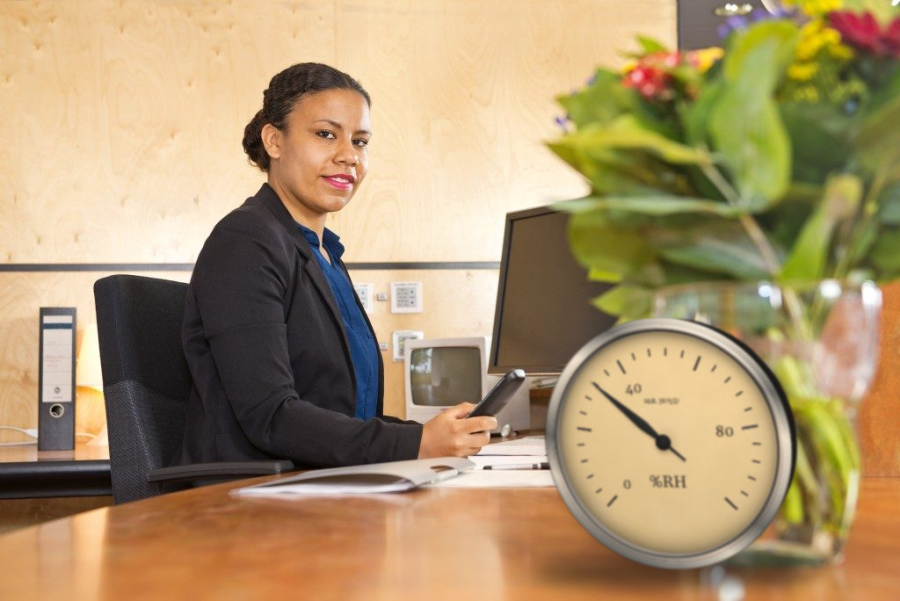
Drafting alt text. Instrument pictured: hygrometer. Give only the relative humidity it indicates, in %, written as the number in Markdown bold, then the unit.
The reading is **32** %
